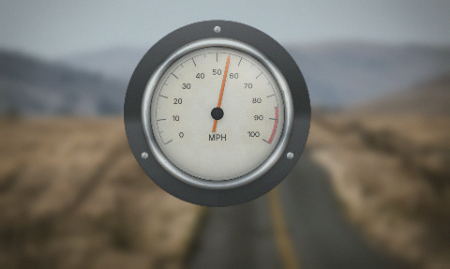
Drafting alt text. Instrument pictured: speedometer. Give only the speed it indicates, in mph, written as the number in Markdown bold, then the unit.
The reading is **55** mph
